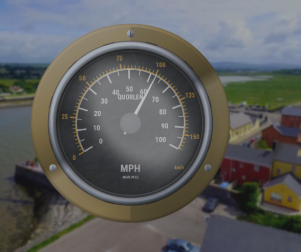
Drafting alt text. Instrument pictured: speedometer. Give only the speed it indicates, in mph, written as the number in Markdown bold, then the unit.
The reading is **62.5** mph
